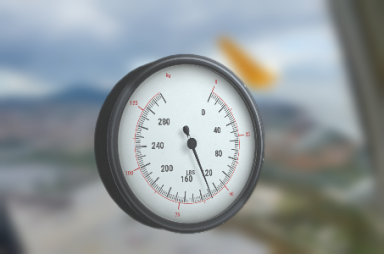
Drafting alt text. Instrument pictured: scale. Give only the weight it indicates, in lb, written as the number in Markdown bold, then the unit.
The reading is **130** lb
